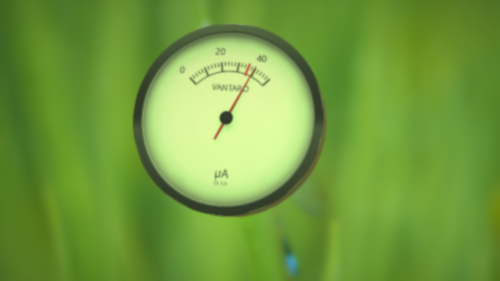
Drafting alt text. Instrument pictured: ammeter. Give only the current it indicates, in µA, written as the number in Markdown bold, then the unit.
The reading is **40** µA
